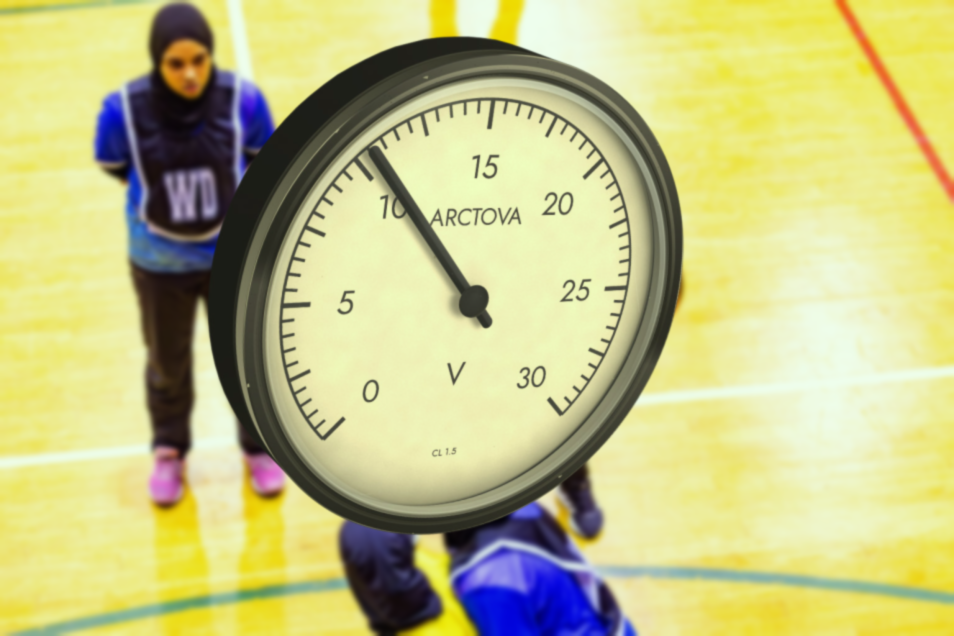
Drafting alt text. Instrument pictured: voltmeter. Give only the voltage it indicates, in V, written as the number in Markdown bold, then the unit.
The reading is **10.5** V
